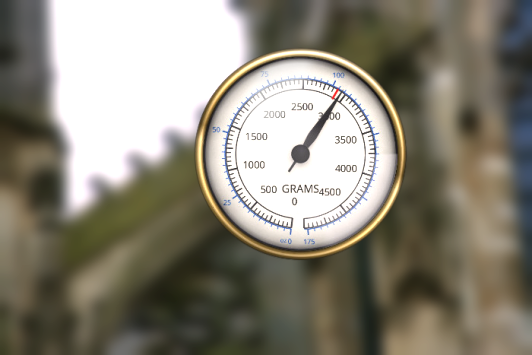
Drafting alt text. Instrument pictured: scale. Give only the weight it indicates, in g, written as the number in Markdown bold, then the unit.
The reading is **2950** g
